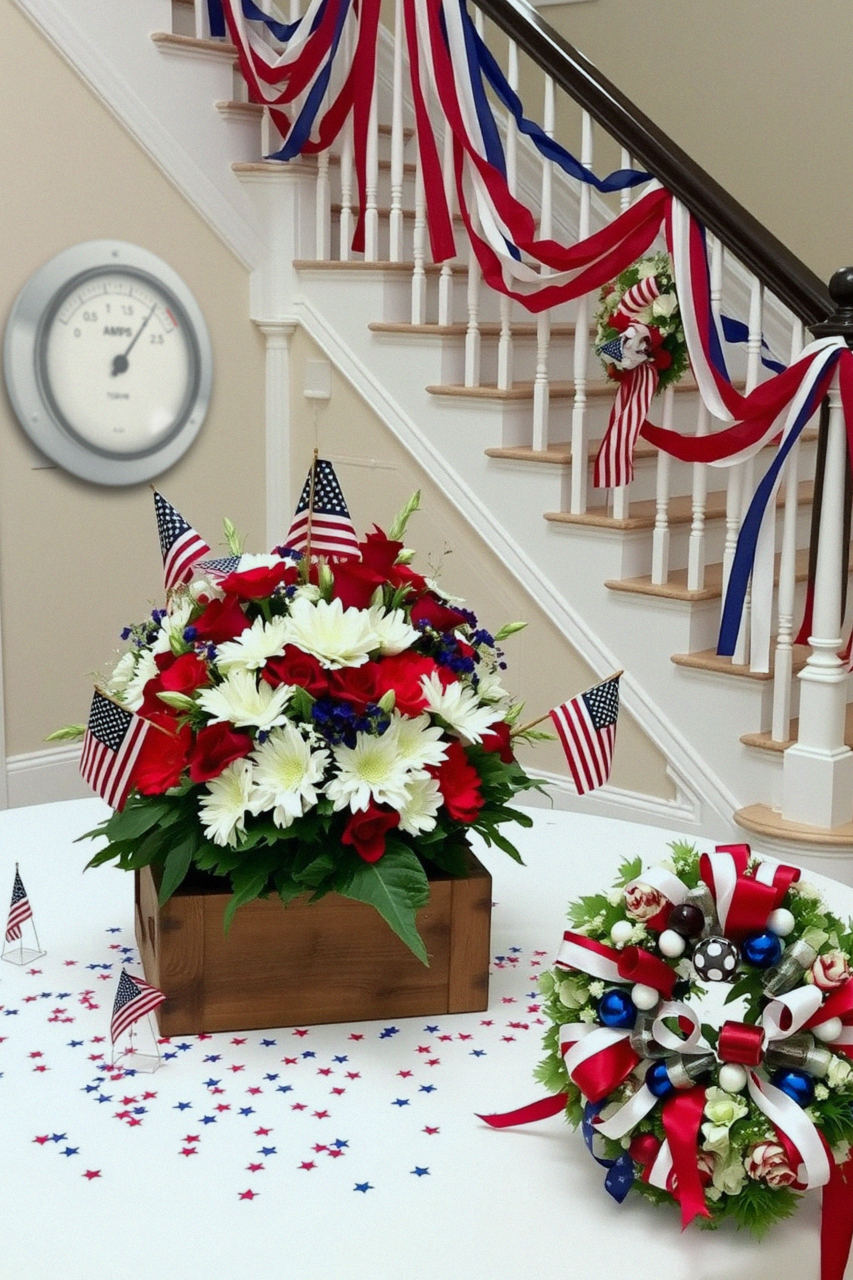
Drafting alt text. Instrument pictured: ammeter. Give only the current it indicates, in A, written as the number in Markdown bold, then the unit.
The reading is **2** A
